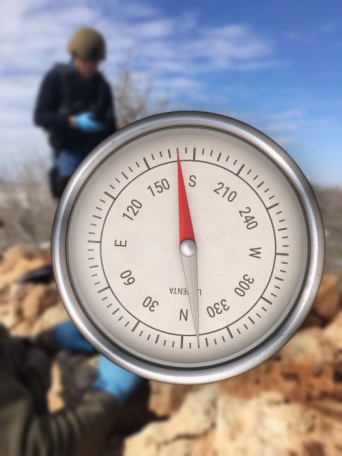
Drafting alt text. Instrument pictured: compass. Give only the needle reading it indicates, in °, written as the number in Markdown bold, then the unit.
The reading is **170** °
